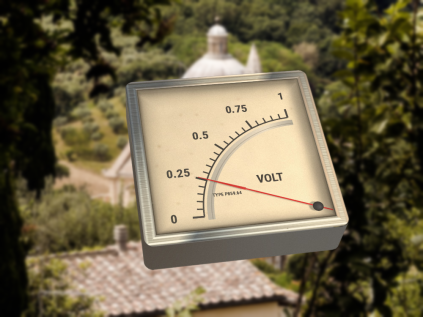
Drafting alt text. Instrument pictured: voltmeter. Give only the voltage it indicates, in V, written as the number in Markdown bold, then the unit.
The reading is **0.25** V
